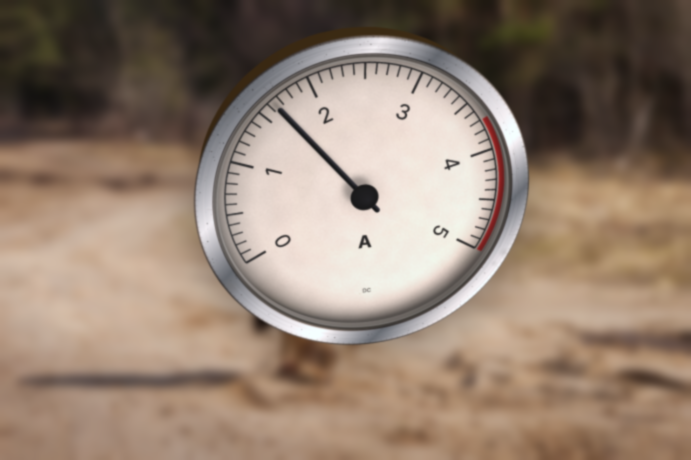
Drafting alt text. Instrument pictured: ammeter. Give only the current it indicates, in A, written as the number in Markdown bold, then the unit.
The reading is **1.65** A
